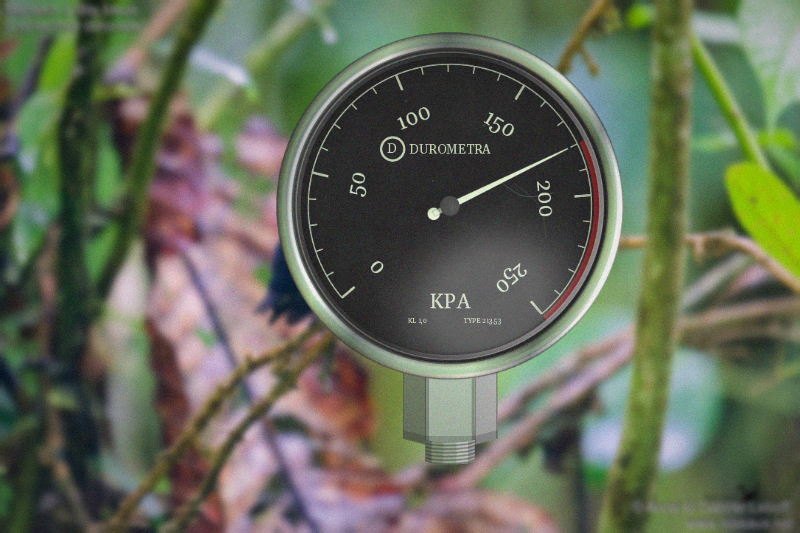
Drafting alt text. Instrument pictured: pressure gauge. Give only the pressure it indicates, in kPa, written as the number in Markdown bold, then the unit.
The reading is **180** kPa
